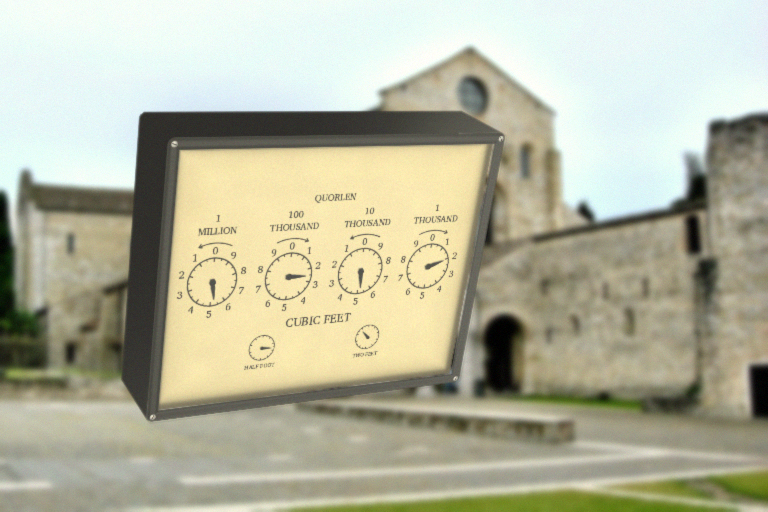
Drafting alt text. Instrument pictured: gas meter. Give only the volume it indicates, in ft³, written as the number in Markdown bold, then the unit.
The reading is **525200** ft³
